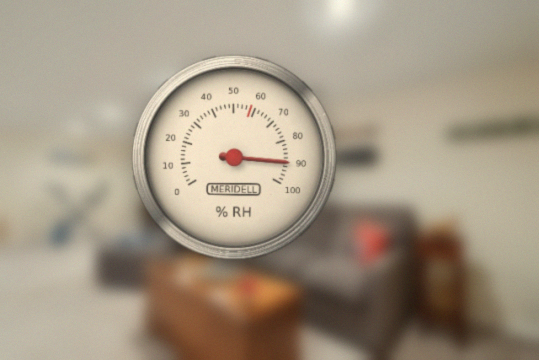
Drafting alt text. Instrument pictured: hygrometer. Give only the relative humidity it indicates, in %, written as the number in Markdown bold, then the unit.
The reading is **90** %
